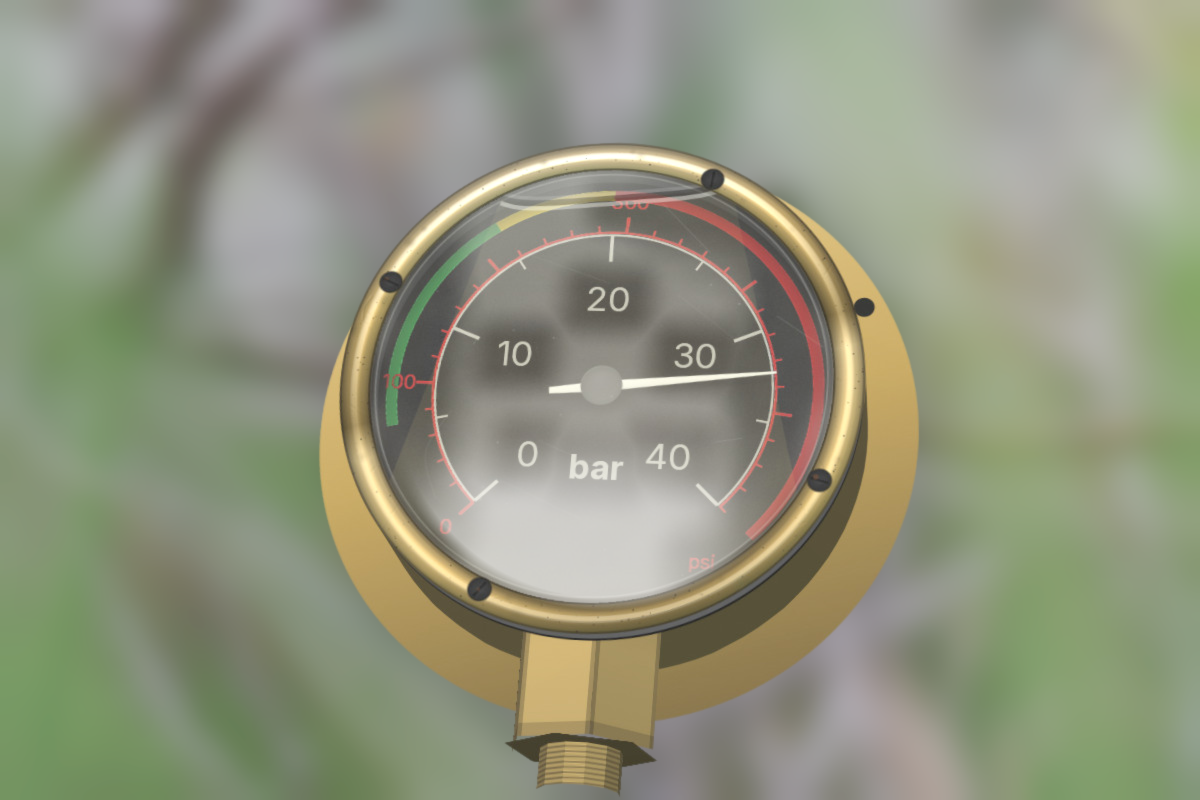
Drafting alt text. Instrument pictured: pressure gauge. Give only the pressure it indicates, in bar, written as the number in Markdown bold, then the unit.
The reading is **32.5** bar
